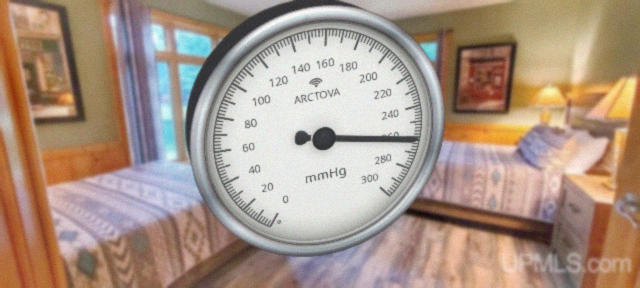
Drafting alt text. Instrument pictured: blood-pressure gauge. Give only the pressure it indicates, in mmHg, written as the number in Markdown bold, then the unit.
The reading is **260** mmHg
